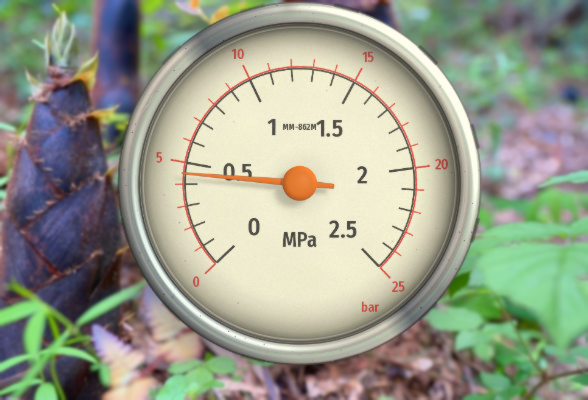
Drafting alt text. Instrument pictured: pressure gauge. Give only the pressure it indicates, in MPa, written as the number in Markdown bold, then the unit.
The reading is **0.45** MPa
